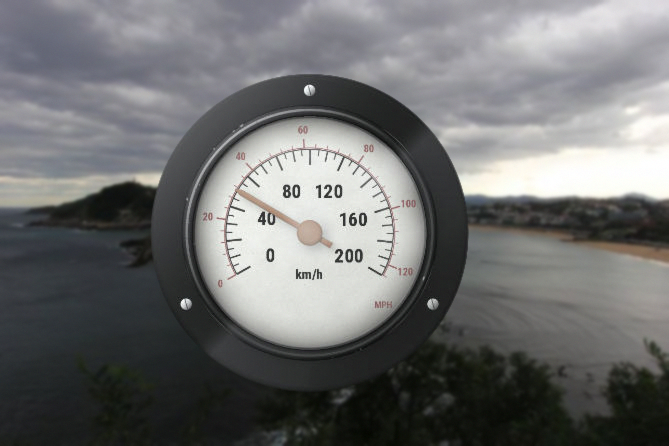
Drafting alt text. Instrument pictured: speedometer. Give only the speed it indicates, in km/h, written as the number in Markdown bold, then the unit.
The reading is **50** km/h
